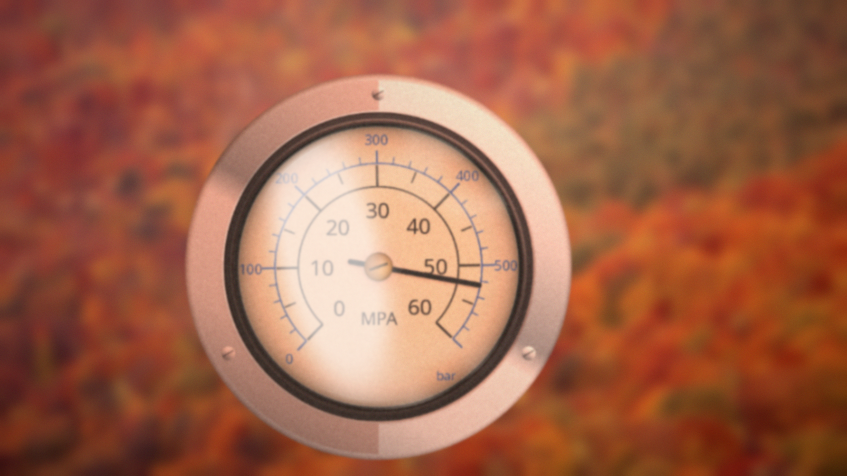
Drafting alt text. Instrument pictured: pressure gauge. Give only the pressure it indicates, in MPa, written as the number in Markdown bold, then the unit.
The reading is **52.5** MPa
